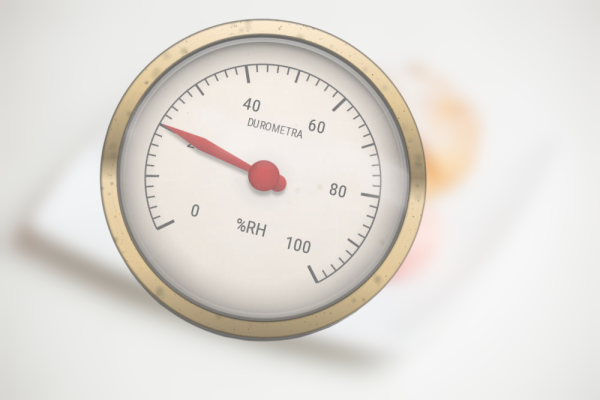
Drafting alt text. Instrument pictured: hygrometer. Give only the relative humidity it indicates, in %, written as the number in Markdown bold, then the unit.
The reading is **20** %
